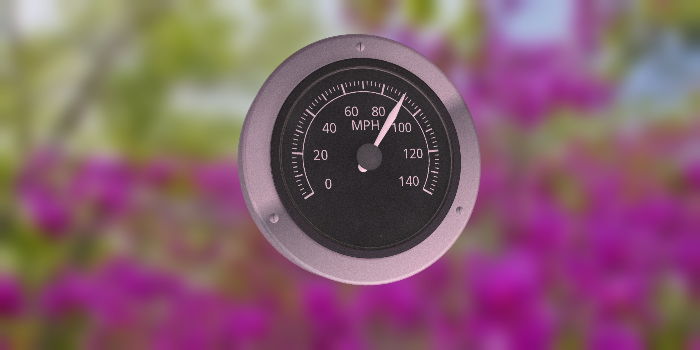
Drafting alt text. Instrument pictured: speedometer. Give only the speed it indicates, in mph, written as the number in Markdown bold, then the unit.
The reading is **90** mph
